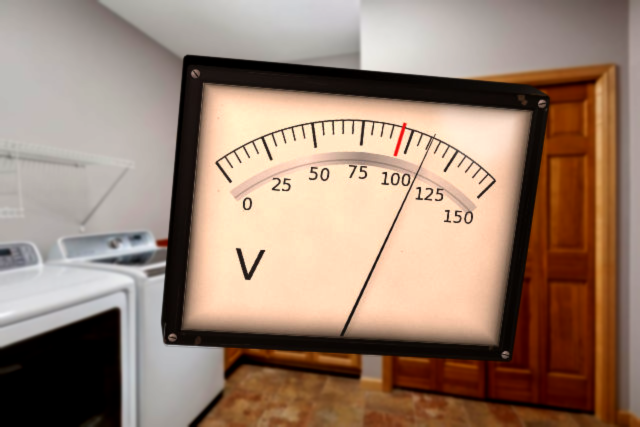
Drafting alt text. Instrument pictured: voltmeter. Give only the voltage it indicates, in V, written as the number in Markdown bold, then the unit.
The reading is **110** V
